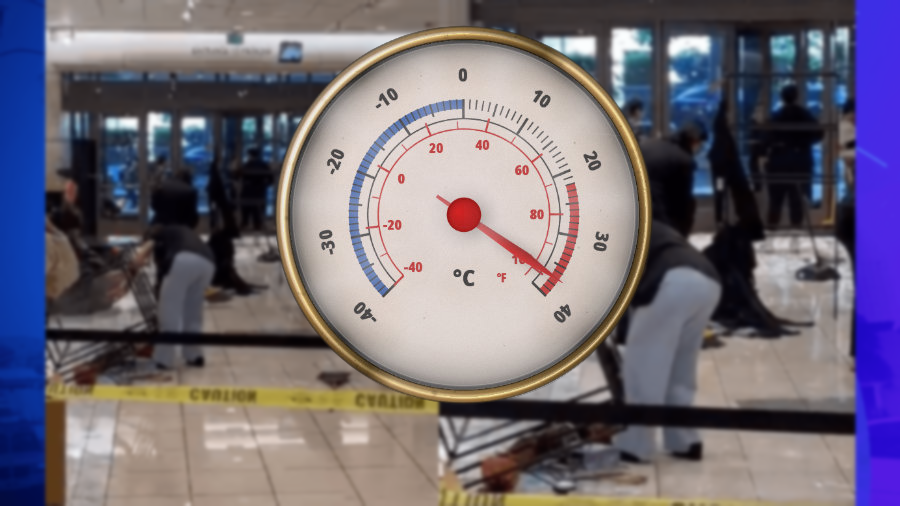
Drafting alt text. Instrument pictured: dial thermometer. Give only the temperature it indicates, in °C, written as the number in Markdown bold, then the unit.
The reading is **37** °C
